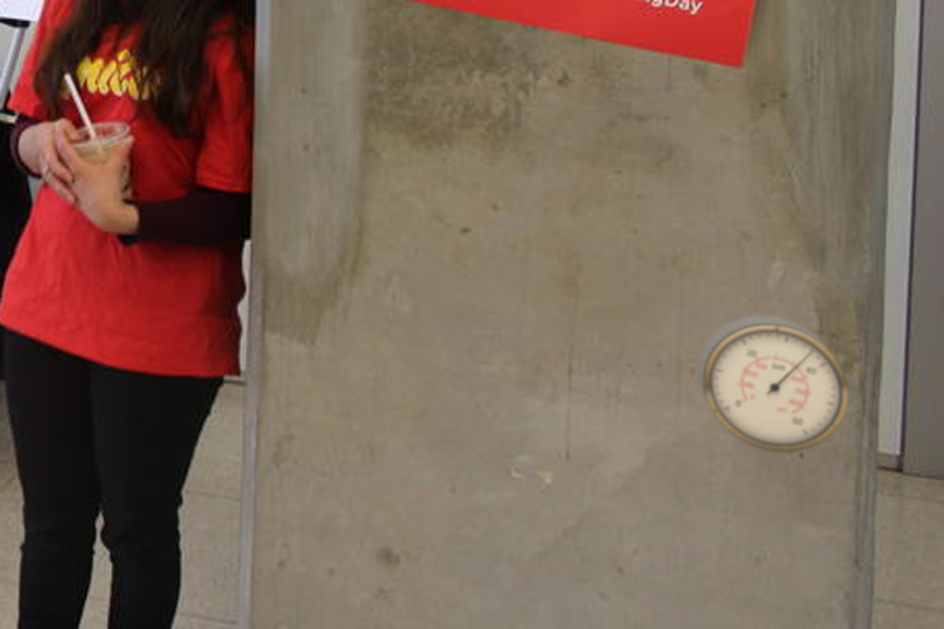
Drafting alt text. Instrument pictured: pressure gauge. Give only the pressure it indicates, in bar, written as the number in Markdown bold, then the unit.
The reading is **36** bar
